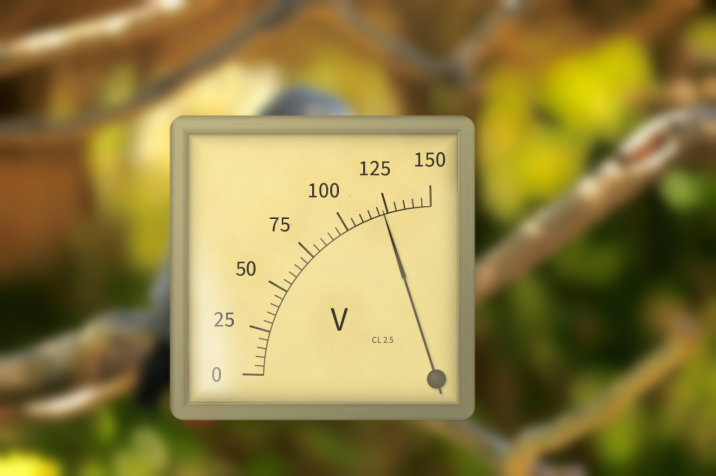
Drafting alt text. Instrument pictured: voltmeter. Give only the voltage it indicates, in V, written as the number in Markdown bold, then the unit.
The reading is **122.5** V
